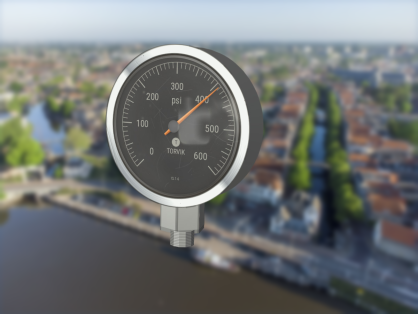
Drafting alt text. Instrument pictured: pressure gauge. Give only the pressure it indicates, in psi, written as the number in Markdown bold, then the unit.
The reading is **410** psi
